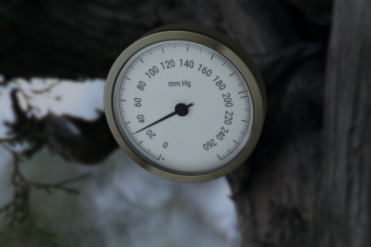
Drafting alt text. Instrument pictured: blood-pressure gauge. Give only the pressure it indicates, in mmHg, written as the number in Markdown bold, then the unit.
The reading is **30** mmHg
